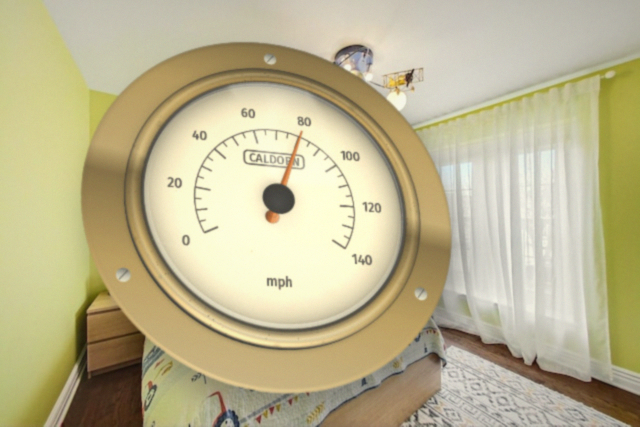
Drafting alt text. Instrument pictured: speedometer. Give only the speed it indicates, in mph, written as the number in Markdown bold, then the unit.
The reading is **80** mph
